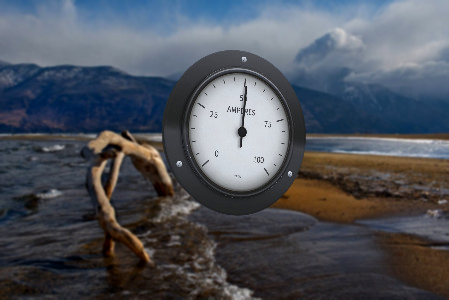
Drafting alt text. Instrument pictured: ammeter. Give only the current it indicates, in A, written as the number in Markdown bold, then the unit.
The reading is **50** A
